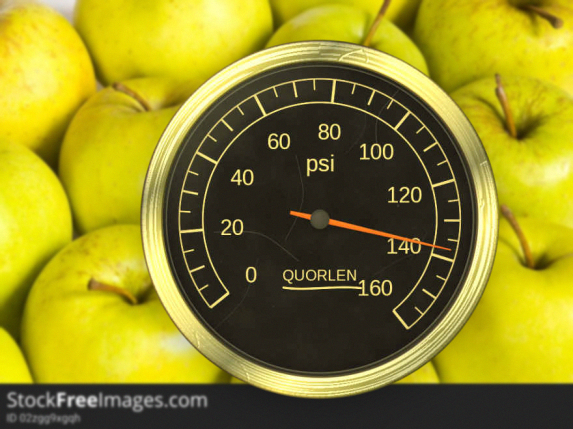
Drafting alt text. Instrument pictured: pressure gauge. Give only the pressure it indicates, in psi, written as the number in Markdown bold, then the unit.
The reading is **137.5** psi
